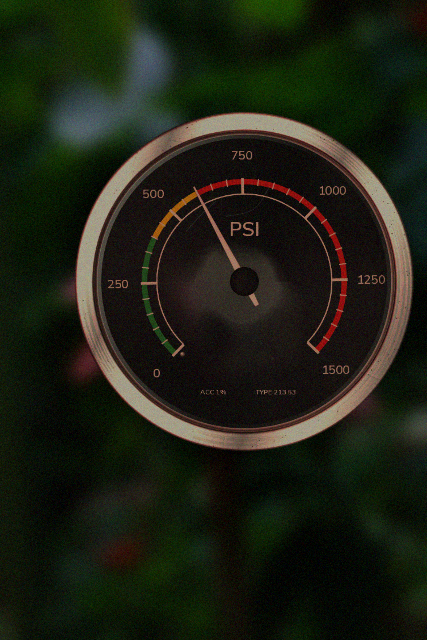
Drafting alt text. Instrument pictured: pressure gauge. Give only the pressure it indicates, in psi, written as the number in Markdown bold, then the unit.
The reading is **600** psi
